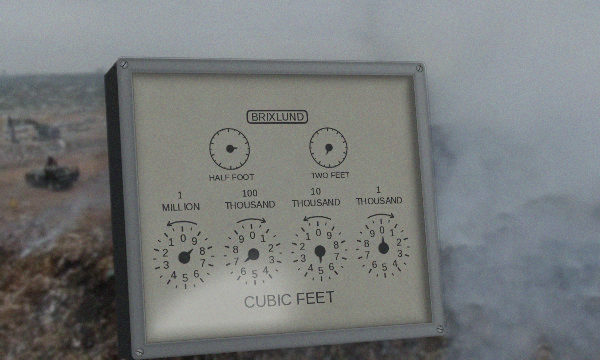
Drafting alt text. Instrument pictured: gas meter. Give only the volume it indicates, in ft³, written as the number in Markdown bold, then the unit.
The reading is **865000** ft³
